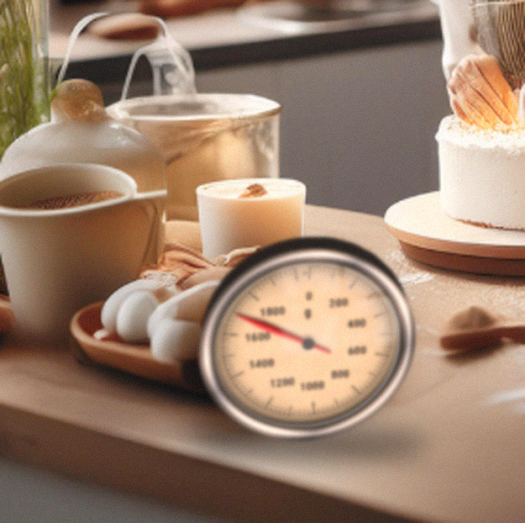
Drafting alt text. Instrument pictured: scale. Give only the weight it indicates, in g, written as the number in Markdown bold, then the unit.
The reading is **1700** g
